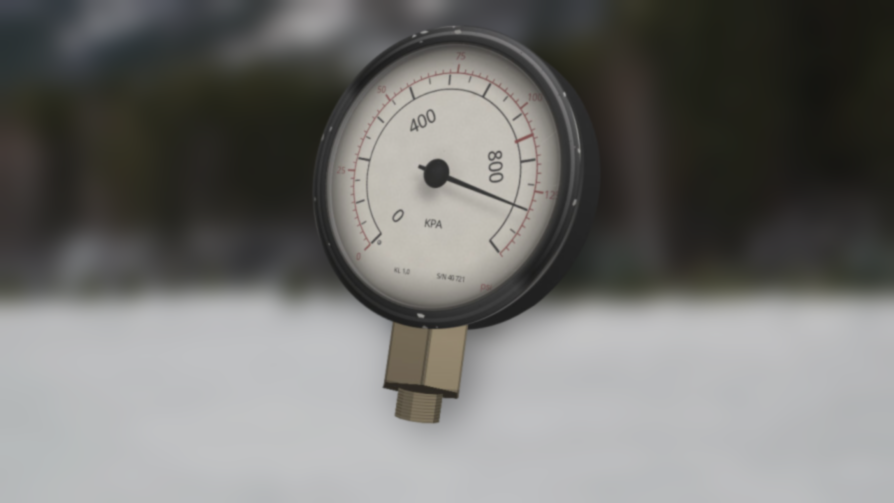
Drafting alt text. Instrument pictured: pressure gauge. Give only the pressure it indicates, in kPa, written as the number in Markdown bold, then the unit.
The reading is **900** kPa
